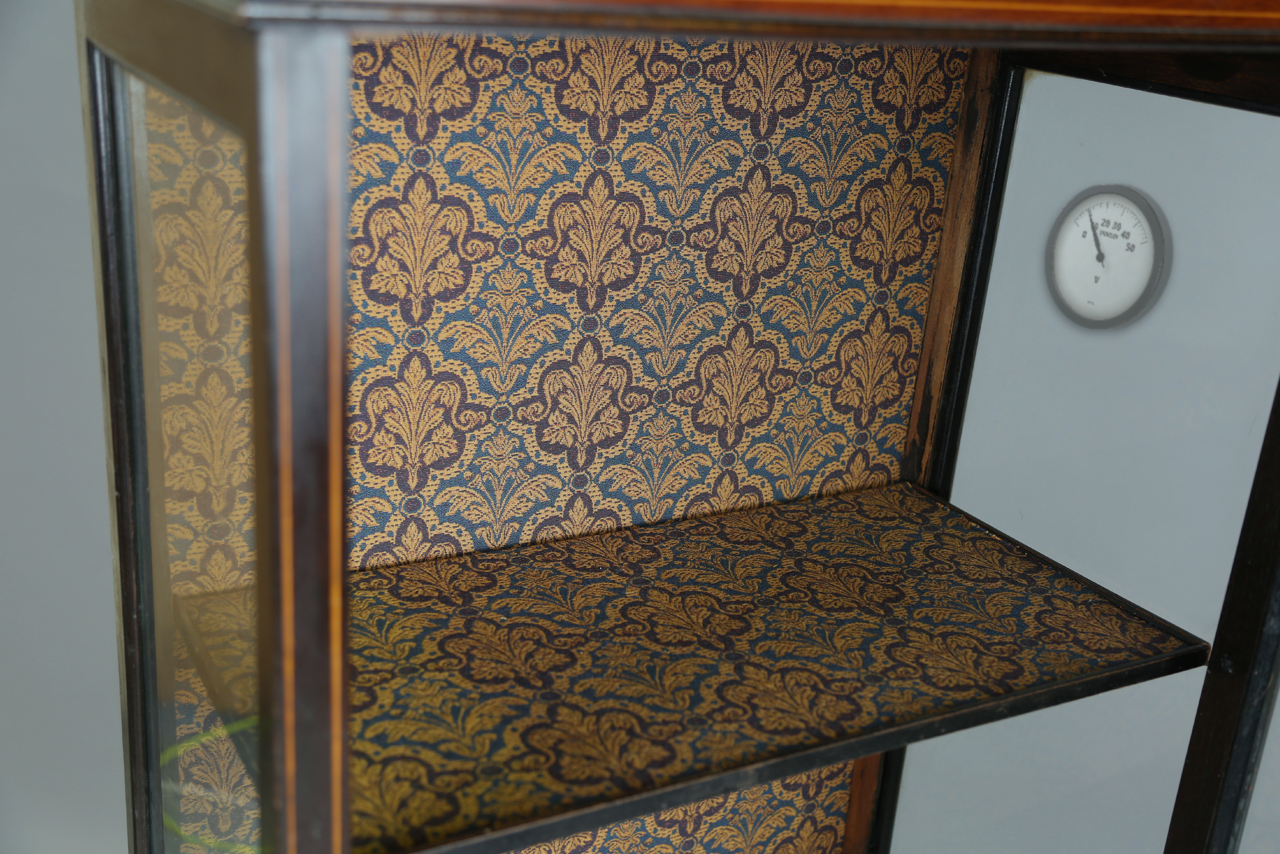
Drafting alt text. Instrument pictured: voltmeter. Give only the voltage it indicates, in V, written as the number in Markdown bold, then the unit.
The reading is **10** V
